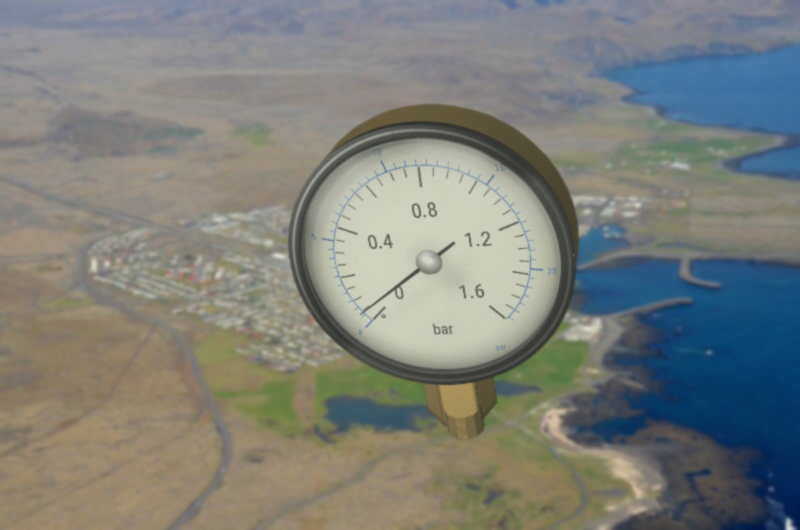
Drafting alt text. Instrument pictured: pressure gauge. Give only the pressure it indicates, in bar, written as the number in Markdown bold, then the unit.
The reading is **0.05** bar
